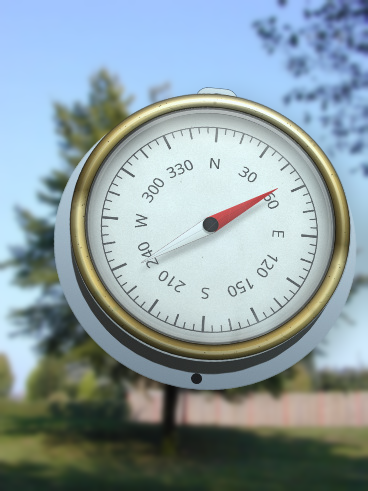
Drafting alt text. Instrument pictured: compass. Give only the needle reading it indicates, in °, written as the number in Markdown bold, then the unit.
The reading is **55** °
